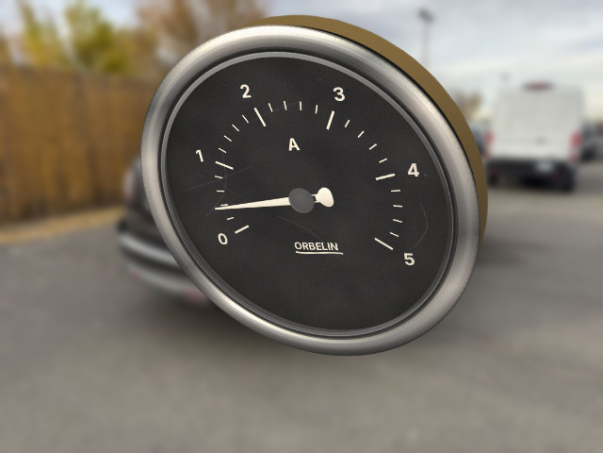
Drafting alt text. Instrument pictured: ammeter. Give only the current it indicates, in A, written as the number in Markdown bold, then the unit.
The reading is **0.4** A
